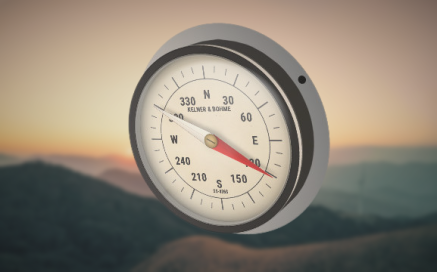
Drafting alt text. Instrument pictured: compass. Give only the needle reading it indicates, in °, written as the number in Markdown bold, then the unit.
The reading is **120** °
